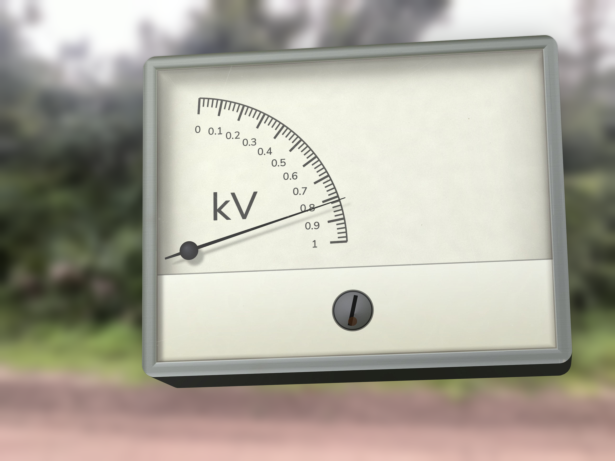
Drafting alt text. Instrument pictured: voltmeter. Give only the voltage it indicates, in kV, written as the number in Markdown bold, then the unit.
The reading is **0.82** kV
